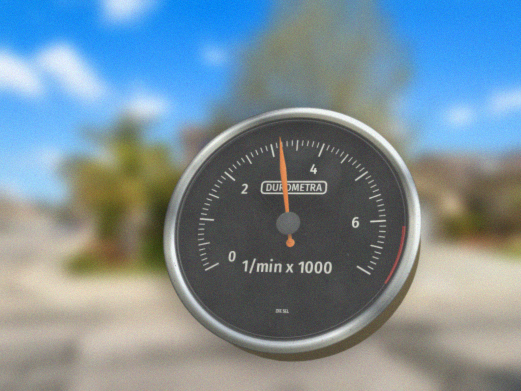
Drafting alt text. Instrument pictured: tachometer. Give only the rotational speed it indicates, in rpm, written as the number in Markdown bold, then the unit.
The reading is **3200** rpm
